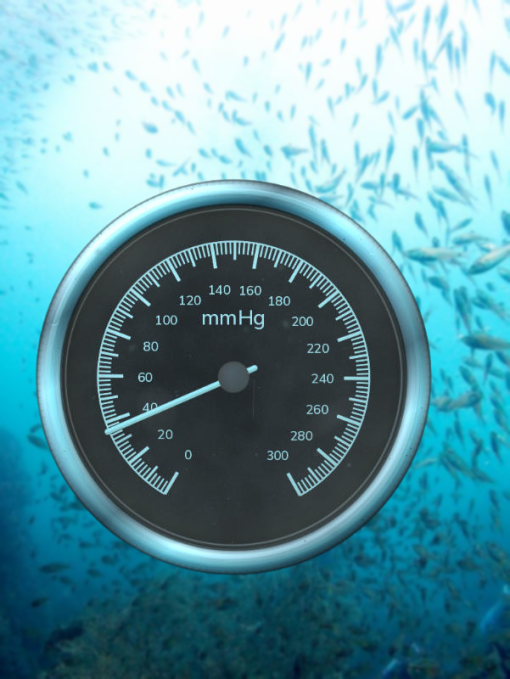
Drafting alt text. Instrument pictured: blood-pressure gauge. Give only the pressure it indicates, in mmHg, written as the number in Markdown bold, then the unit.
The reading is **36** mmHg
